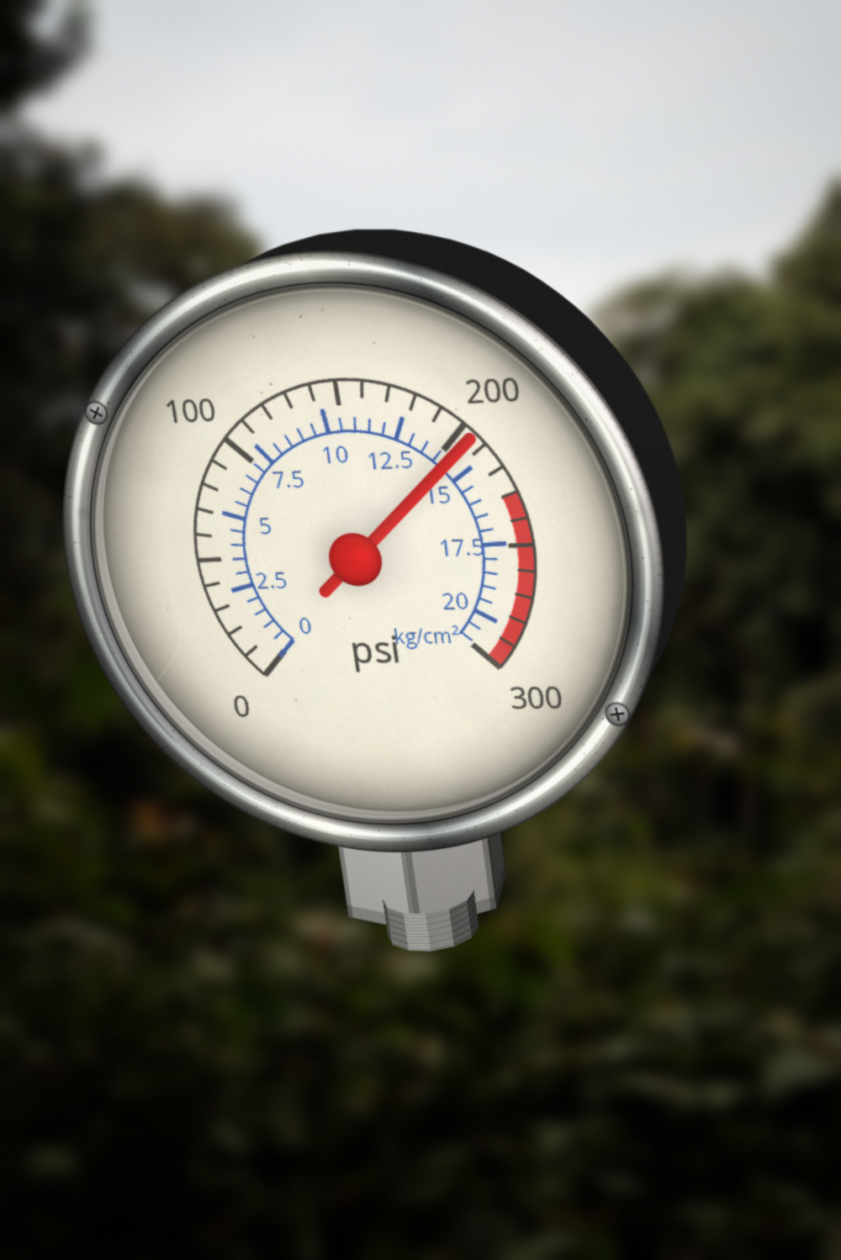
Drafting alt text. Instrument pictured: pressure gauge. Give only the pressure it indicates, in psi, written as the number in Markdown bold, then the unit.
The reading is **205** psi
